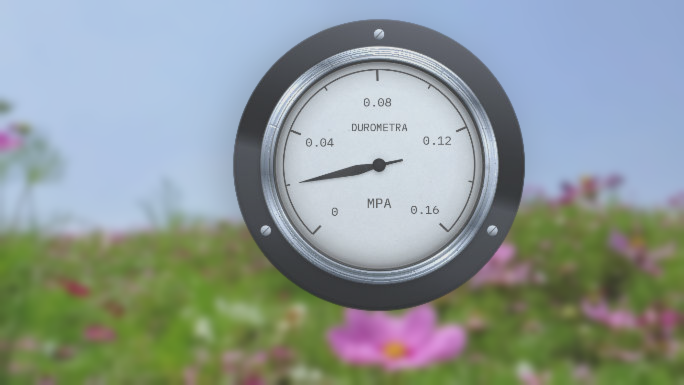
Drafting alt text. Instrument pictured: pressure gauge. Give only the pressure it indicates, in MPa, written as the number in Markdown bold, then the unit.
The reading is **0.02** MPa
